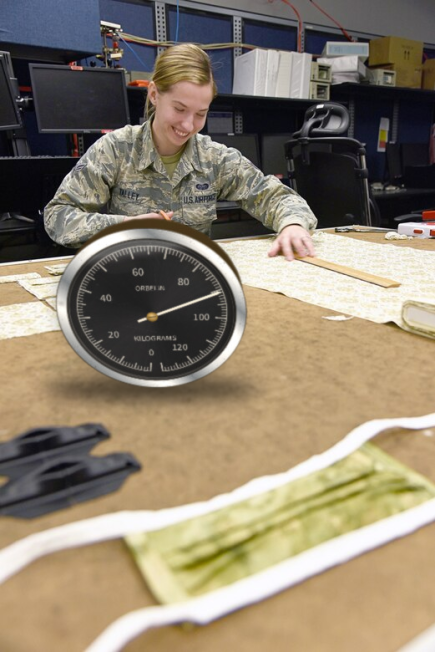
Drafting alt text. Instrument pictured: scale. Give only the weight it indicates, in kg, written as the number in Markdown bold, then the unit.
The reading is **90** kg
